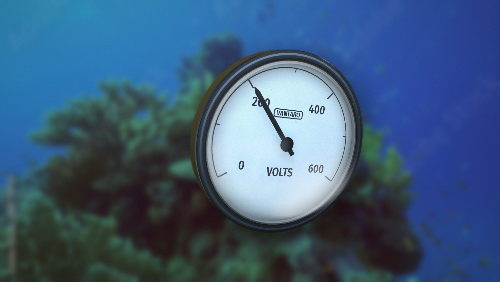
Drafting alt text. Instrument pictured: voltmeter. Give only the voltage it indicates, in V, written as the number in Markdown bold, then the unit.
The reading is **200** V
